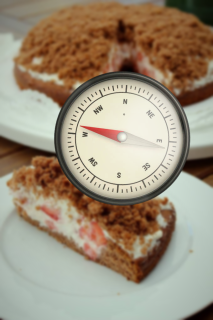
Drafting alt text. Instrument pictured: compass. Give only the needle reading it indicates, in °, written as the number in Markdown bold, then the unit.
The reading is **280** °
